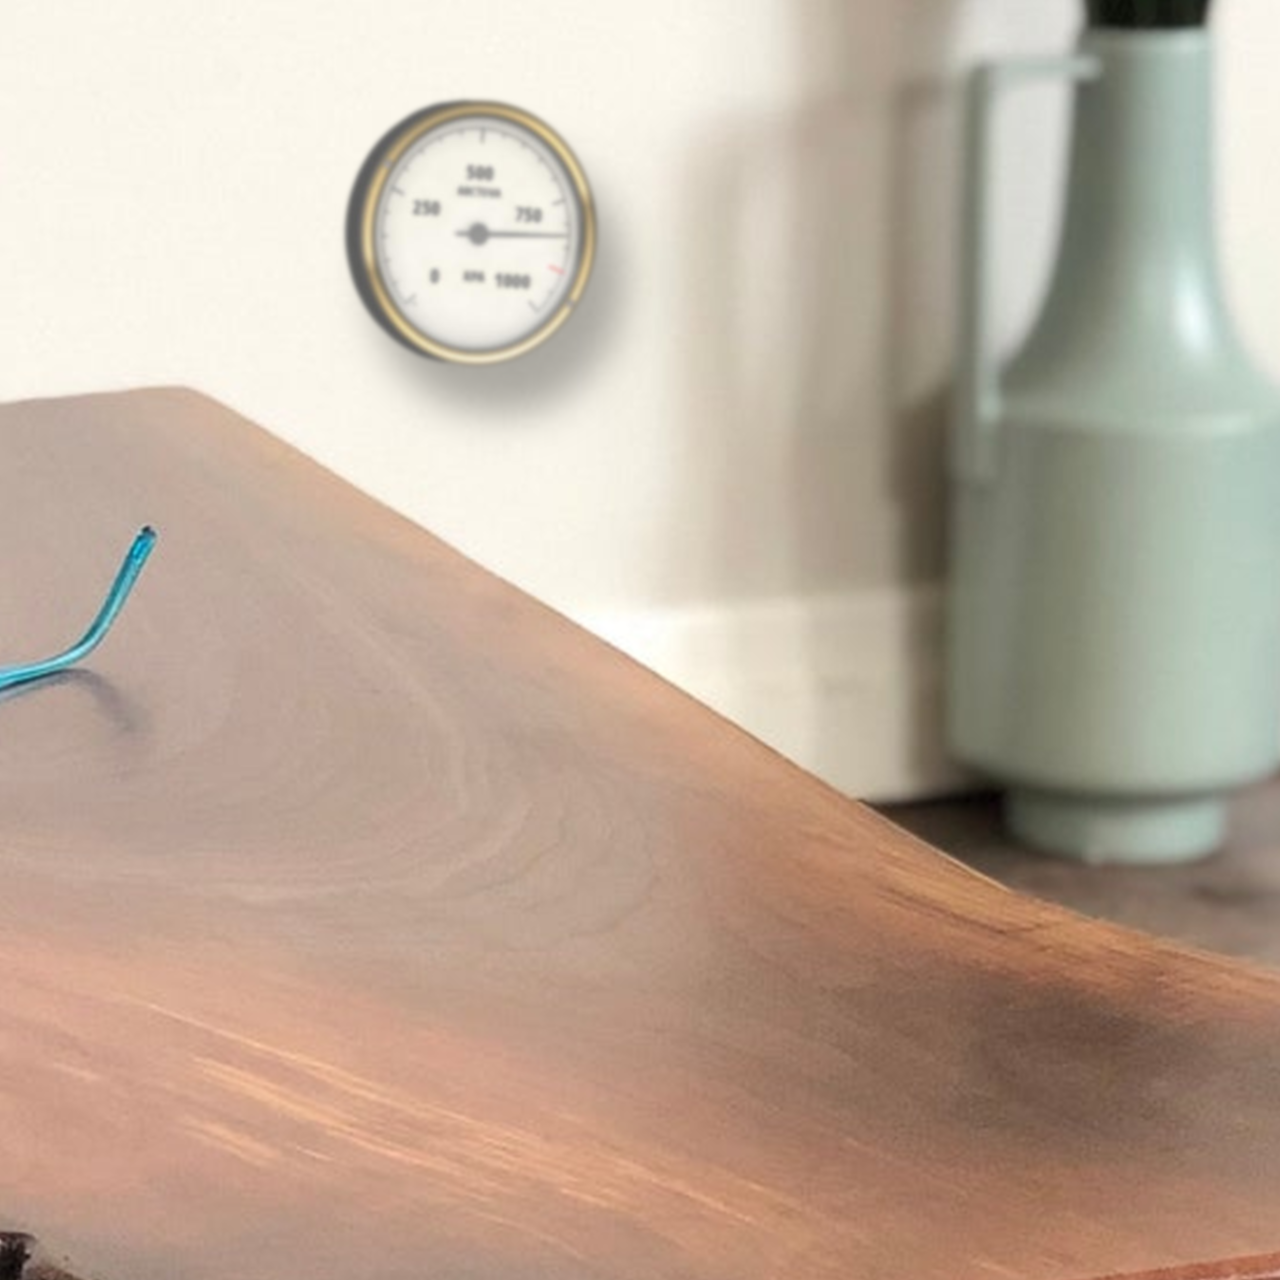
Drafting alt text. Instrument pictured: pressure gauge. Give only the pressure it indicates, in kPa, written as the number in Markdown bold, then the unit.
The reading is **825** kPa
